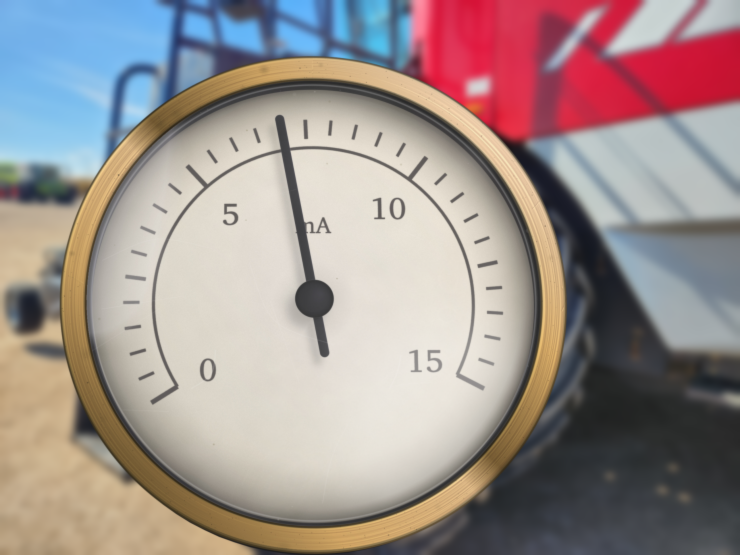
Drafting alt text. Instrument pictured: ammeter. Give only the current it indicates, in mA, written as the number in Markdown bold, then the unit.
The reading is **7** mA
